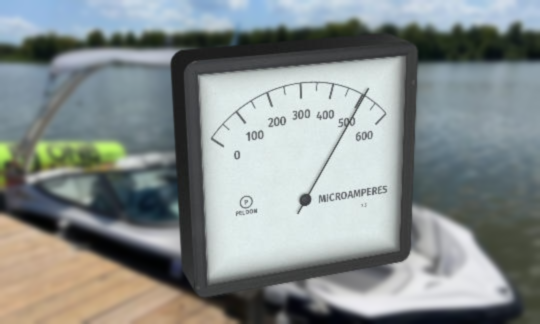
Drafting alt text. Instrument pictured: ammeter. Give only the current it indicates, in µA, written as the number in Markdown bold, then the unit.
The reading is **500** µA
